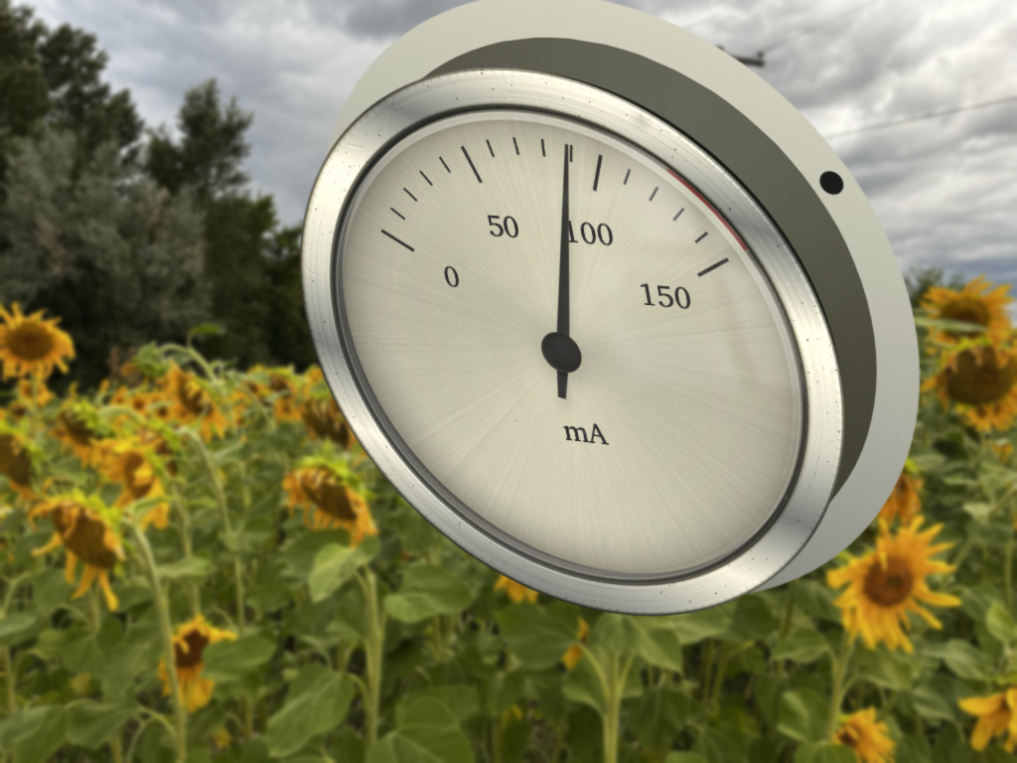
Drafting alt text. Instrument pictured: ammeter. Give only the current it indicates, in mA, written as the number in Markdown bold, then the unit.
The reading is **90** mA
